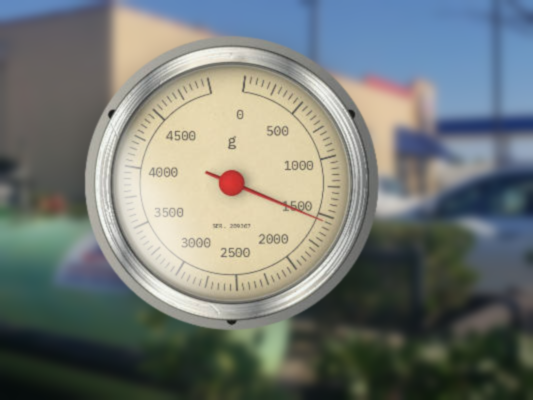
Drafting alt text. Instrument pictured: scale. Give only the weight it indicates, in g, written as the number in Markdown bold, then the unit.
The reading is **1550** g
